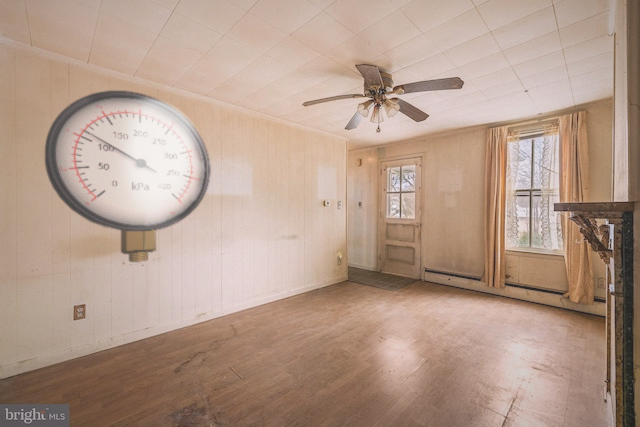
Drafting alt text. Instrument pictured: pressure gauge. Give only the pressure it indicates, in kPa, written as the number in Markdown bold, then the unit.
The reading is **110** kPa
